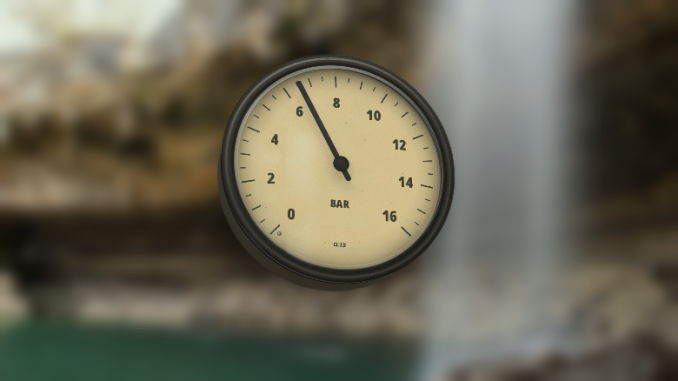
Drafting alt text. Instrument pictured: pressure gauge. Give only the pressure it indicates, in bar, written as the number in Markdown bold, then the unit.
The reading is **6.5** bar
